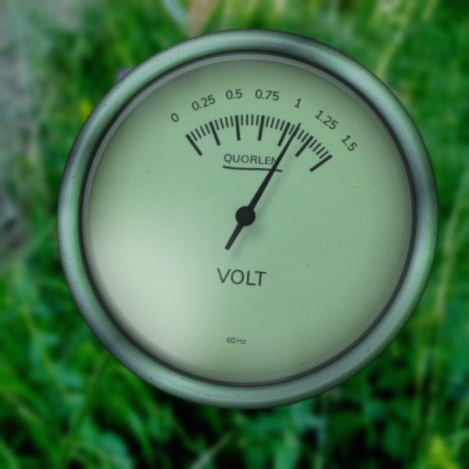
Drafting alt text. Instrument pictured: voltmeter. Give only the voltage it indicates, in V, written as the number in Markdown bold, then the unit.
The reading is **1.1** V
